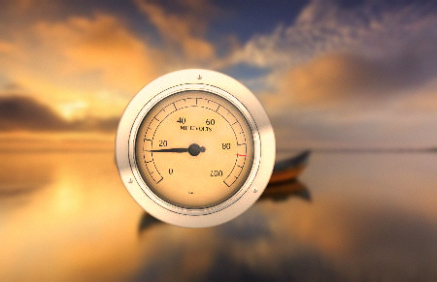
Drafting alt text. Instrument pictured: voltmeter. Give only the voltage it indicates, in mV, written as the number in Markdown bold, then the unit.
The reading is **15** mV
